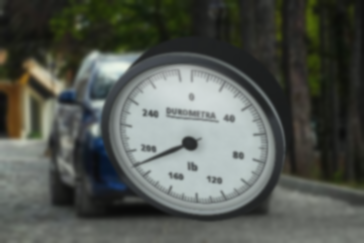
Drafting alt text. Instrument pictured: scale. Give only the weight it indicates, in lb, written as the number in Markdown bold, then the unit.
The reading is **190** lb
